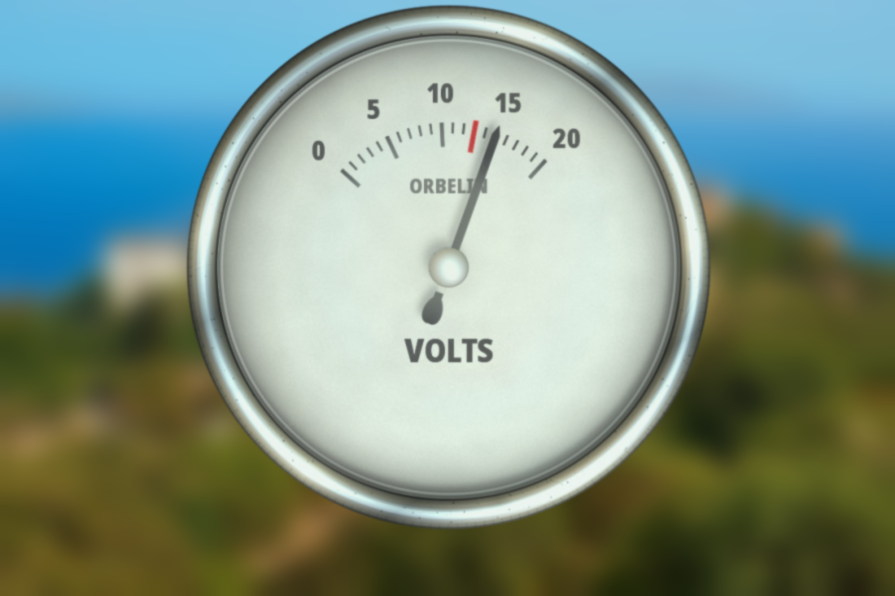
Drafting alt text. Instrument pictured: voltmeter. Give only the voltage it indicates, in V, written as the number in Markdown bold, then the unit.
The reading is **15** V
